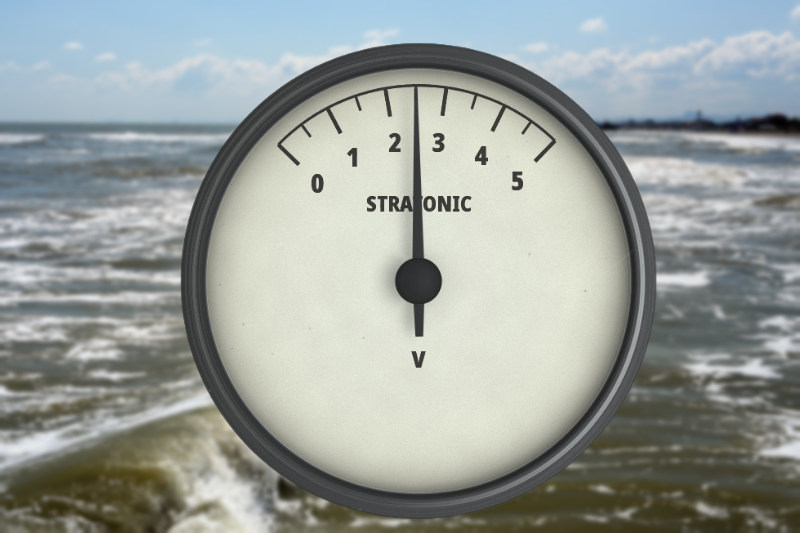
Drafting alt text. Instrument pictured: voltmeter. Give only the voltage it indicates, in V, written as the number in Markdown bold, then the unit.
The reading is **2.5** V
